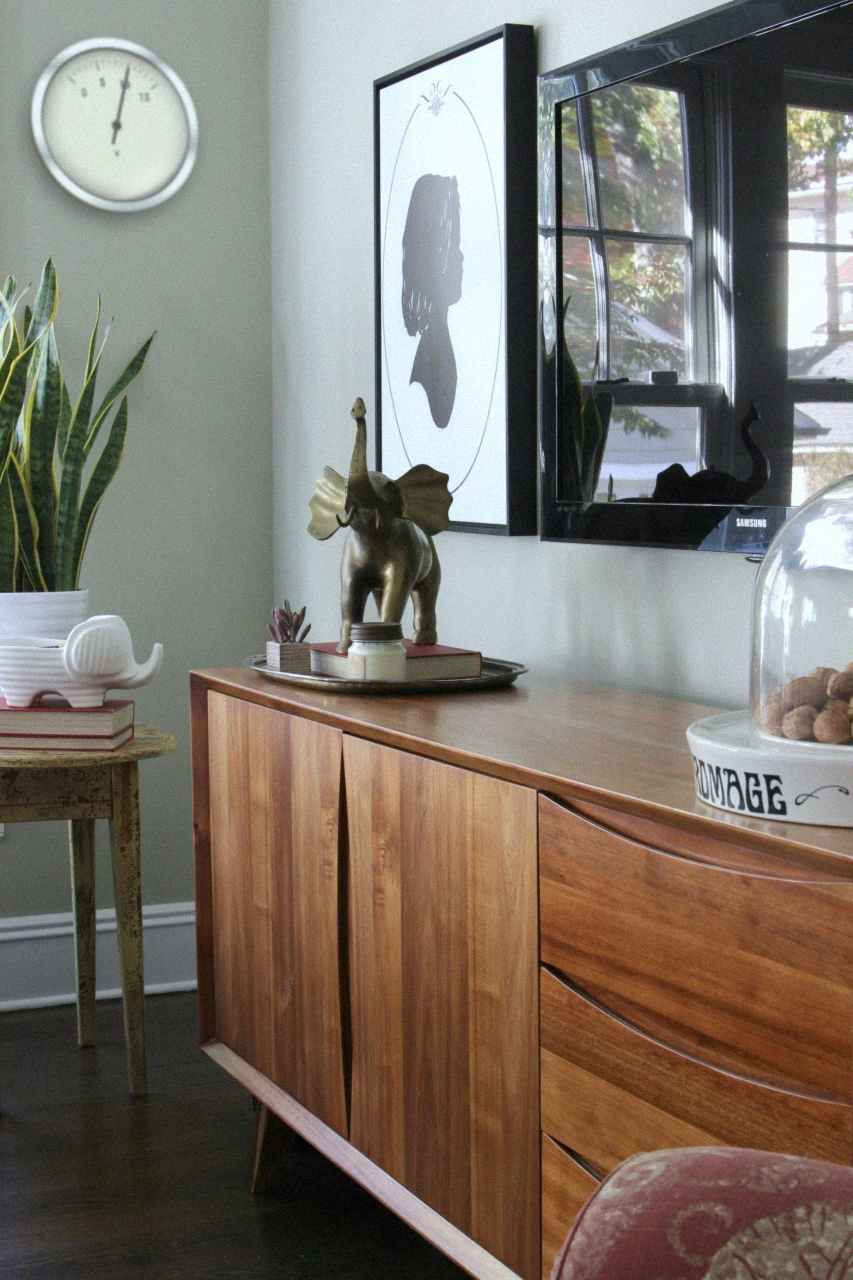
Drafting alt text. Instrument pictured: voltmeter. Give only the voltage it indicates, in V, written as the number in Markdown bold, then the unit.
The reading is **10** V
